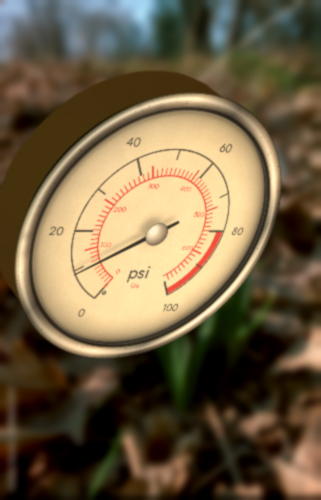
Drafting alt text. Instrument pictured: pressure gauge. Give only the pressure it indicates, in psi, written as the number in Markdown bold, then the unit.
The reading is **10** psi
